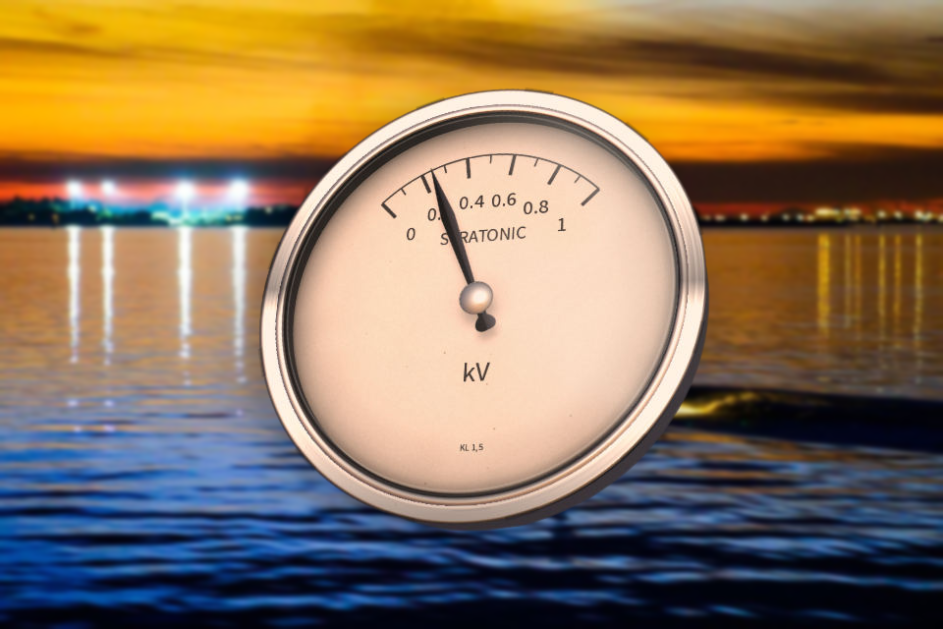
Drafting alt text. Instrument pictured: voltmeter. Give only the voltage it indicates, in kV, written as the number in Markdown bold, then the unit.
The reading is **0.25** kV
